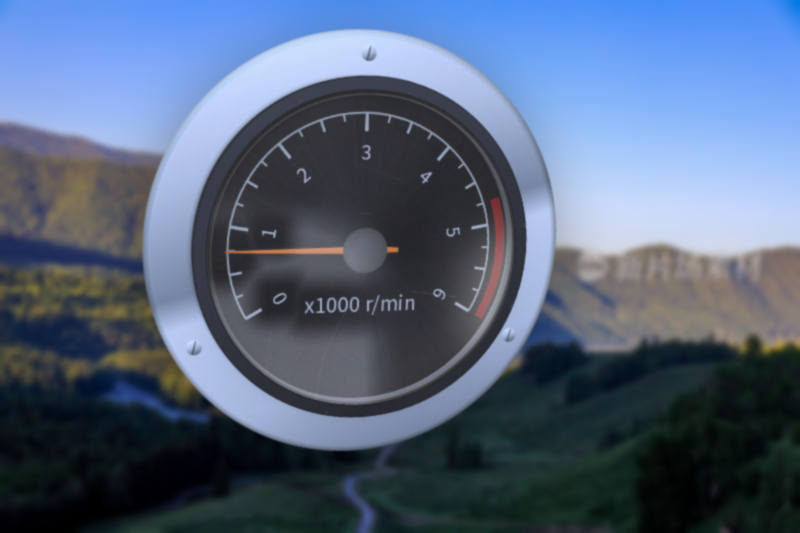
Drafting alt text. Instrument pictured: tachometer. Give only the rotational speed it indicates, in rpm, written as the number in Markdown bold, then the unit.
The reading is **750** rpm
